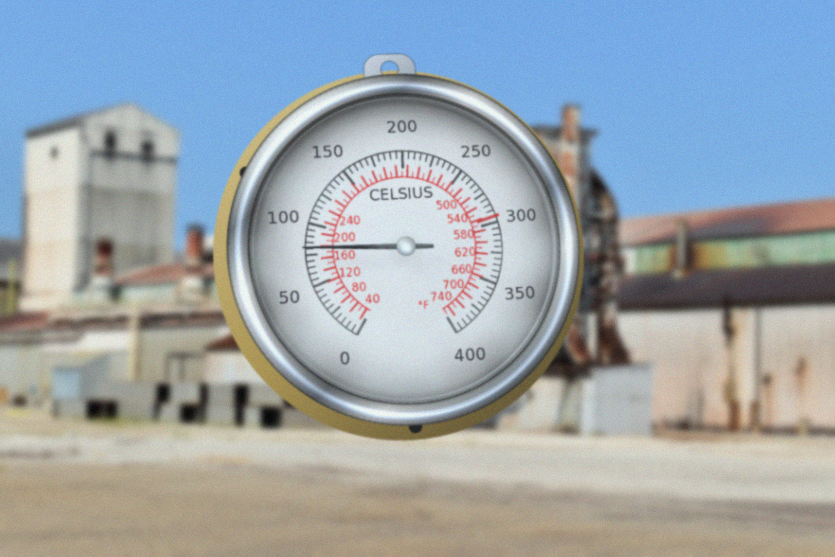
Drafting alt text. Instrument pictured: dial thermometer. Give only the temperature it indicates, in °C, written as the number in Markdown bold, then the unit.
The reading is **80** °C
